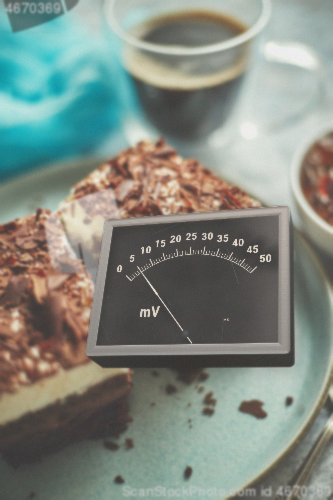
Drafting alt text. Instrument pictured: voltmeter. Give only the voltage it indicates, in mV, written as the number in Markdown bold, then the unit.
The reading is **5** mV
